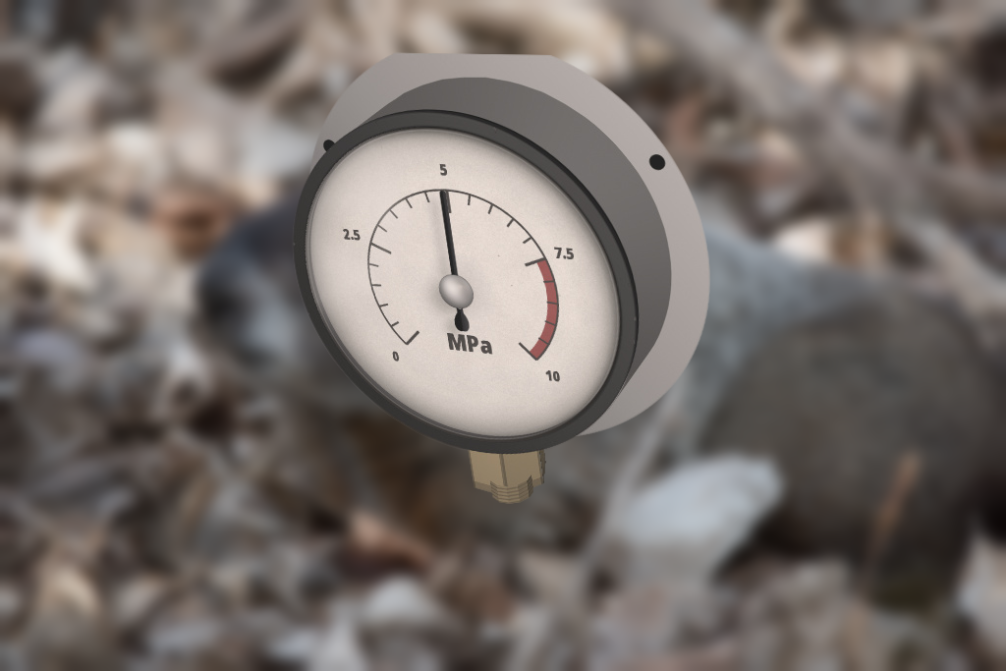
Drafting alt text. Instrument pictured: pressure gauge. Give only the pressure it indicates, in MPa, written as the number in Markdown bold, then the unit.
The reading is **5** MPa
